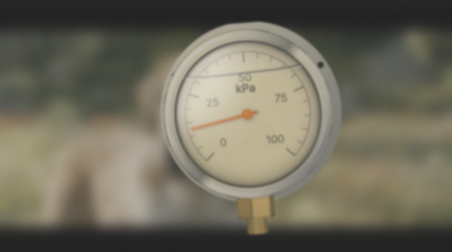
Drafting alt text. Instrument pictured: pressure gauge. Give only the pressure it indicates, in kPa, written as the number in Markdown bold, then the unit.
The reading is **12.5** kPa
